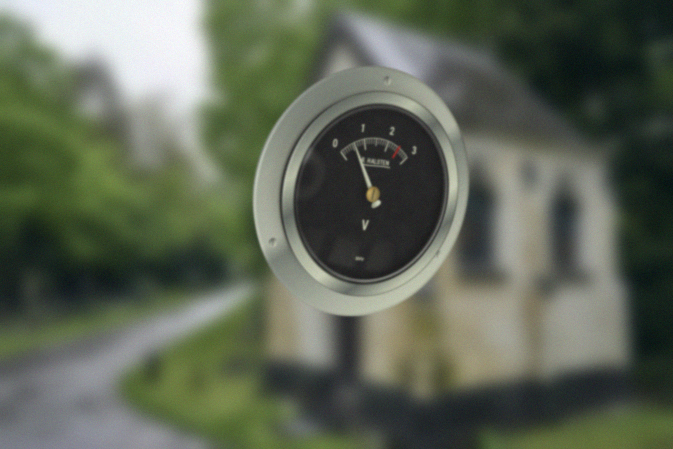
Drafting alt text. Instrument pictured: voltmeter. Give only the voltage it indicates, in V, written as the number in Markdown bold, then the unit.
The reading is **0.5** V
